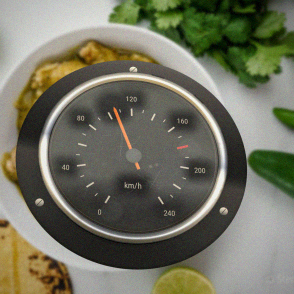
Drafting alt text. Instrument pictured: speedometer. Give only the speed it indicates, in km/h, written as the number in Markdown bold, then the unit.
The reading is **105** km/h
